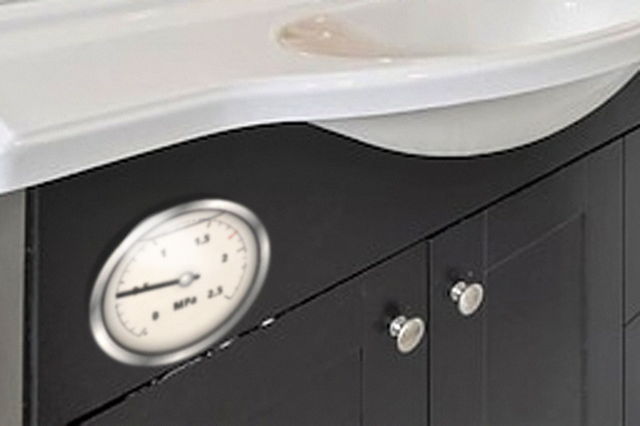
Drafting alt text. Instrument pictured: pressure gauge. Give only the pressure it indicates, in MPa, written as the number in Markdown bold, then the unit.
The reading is **0.5** MPa
